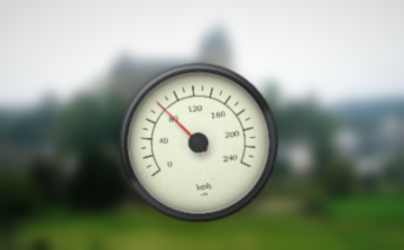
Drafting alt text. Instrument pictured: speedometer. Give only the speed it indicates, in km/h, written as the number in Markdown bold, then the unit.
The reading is **80** km/h
